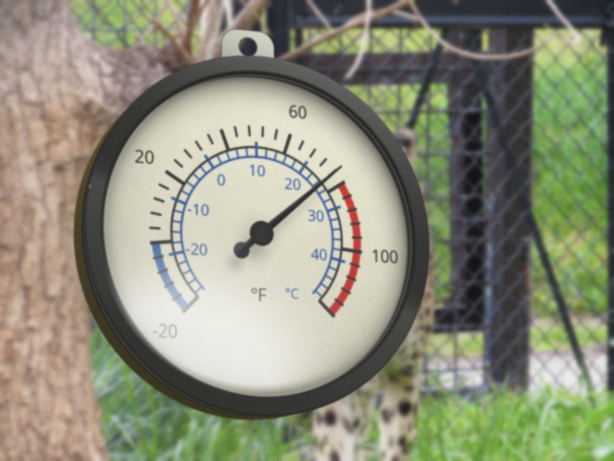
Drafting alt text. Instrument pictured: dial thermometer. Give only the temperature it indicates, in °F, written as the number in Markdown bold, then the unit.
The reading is **76** °F
